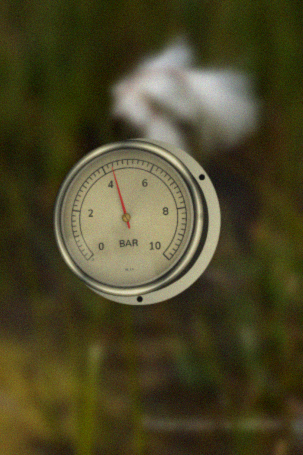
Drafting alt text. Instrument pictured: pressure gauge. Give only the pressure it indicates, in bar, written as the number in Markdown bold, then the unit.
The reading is **4.4** bar
